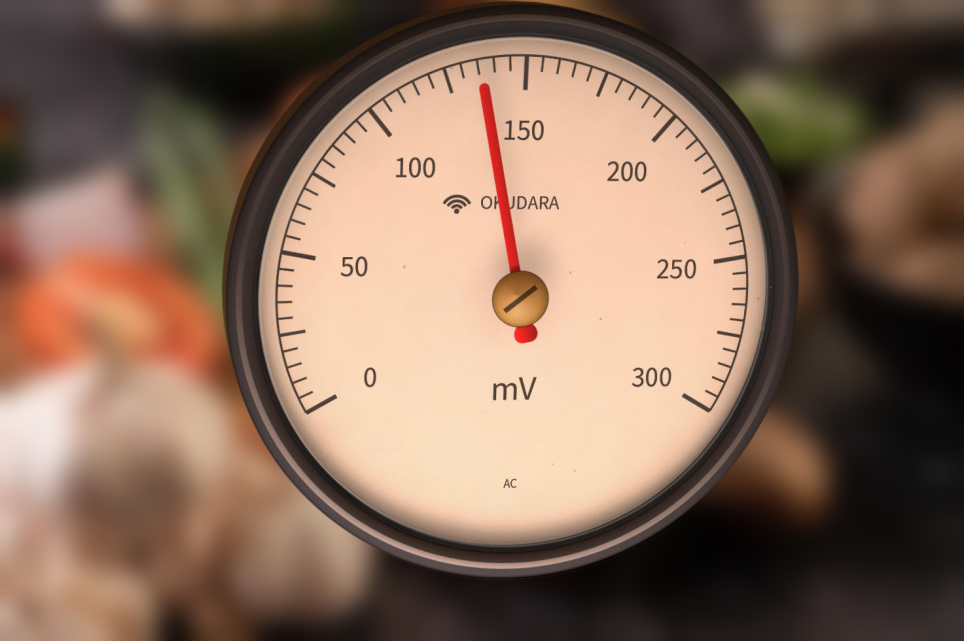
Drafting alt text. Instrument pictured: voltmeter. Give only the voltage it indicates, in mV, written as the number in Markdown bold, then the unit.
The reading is **135** mV
